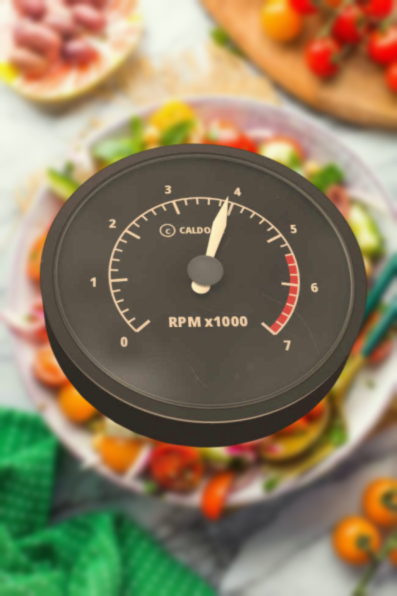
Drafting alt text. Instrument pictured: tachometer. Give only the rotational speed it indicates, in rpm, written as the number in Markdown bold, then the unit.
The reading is **3900** rpm
